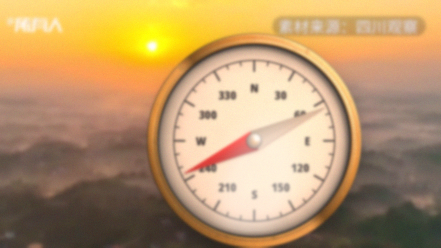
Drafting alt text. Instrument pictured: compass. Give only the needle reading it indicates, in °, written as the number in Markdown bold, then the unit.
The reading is **245** °
